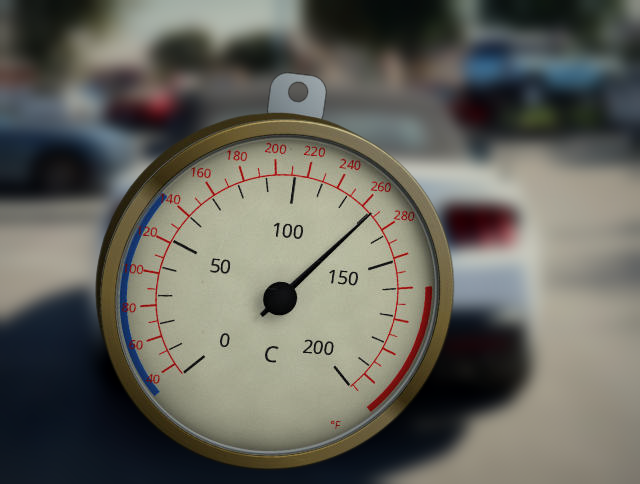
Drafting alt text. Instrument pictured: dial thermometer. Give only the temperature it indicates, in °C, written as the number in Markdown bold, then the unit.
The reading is **130** °C
